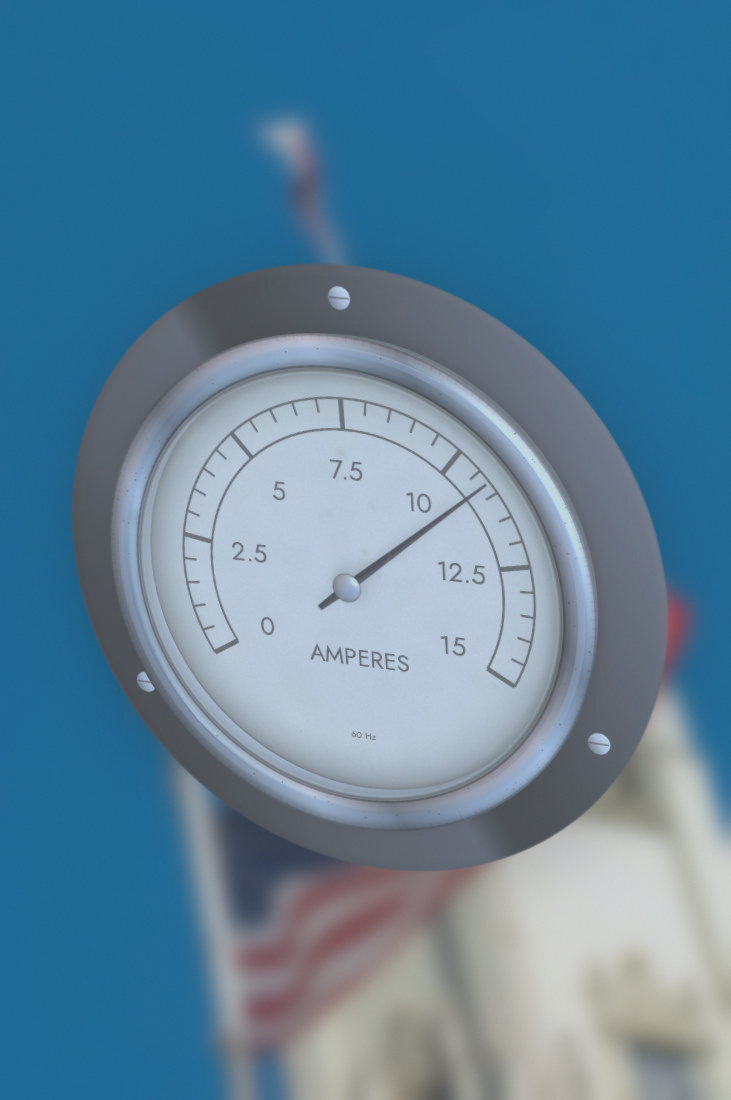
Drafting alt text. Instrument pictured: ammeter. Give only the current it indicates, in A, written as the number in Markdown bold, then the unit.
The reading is **10.75** A
